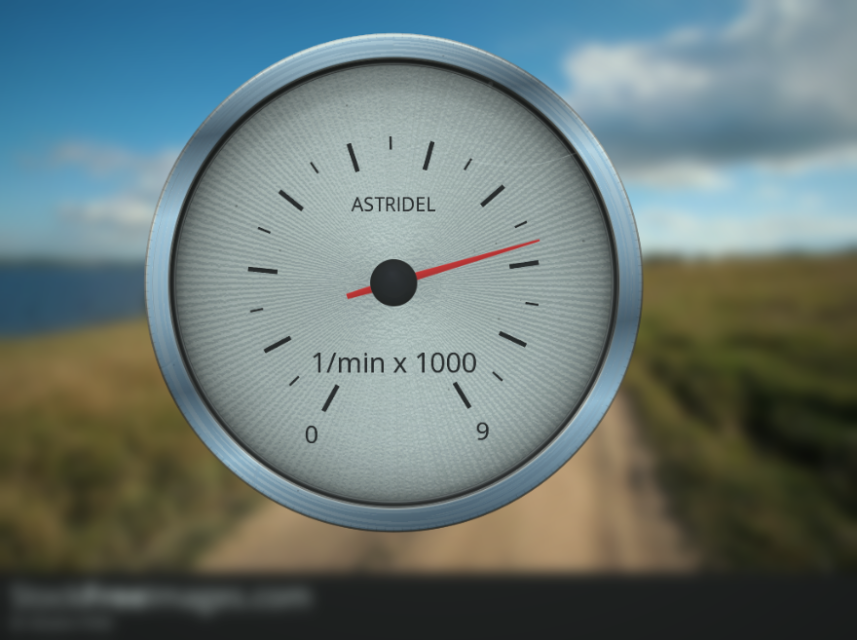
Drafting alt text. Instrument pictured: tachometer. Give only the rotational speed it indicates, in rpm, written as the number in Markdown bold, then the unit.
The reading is **6750** rpm
